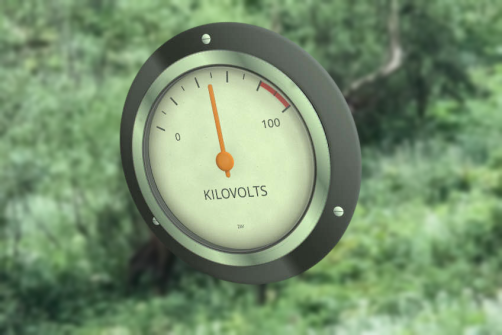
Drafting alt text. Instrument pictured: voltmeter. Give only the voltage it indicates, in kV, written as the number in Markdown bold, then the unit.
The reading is **50** kV
